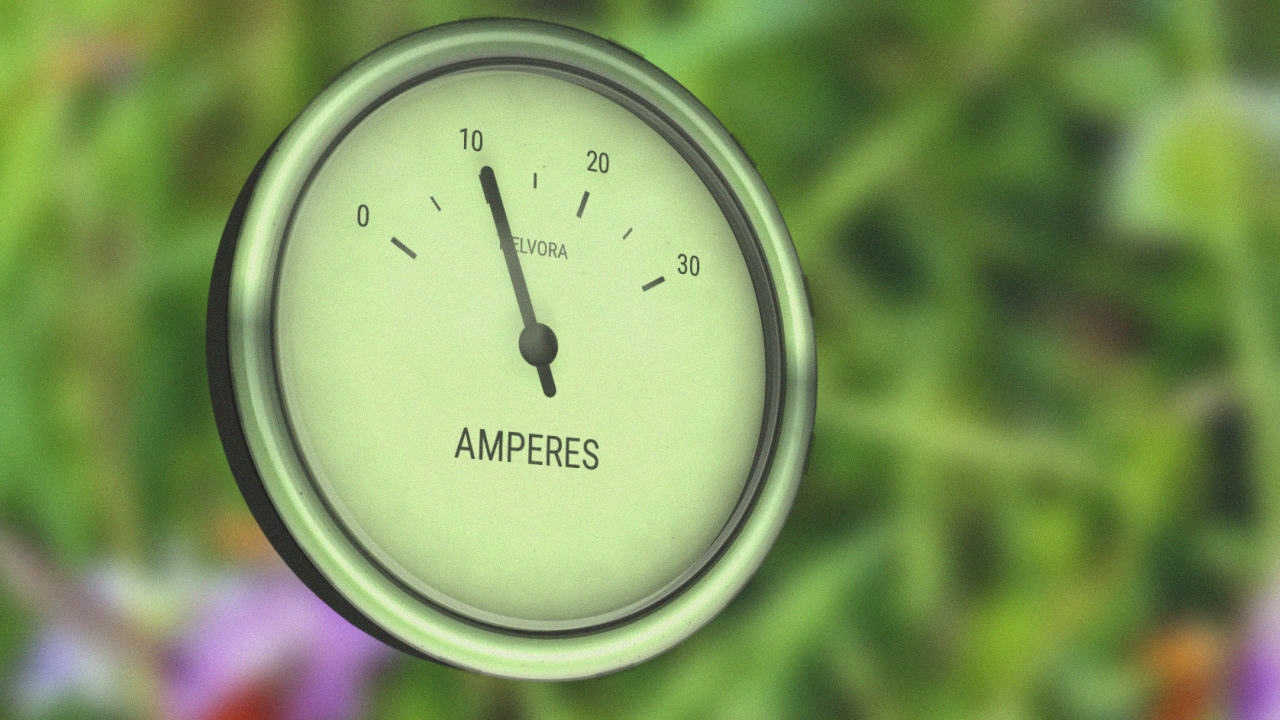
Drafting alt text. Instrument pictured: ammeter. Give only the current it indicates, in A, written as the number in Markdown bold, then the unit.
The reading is **10** A
